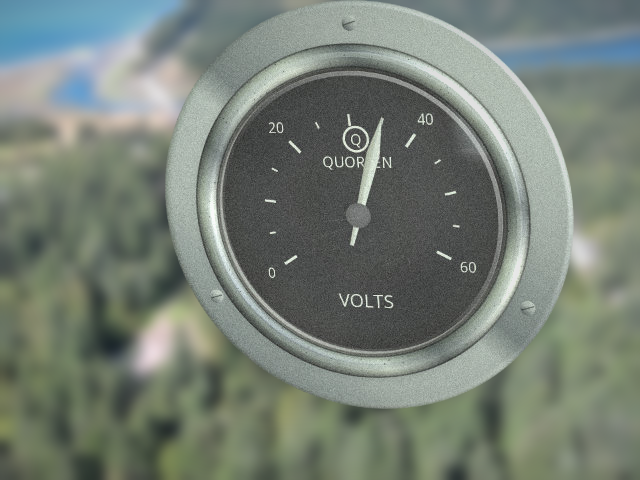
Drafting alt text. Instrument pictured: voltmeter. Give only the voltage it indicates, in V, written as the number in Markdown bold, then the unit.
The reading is **35** V
